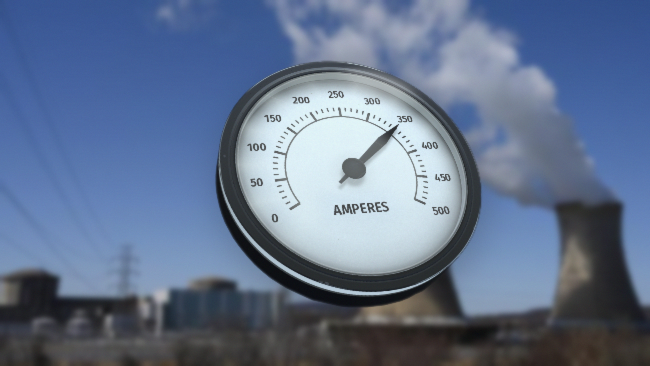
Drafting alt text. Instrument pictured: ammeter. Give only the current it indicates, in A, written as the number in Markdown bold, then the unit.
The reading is **350** A
